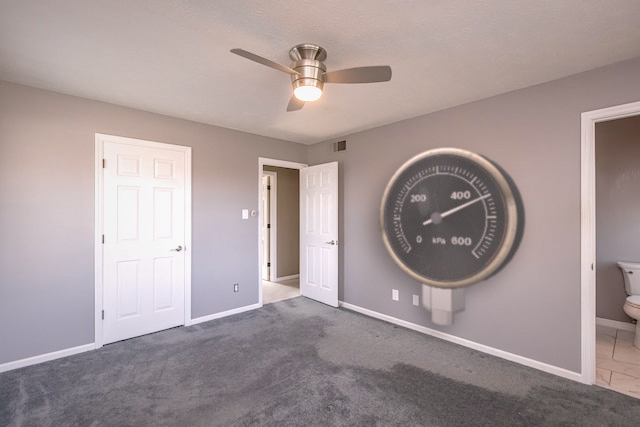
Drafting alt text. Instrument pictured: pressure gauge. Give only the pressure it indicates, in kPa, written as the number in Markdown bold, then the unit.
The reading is **450** kPa
